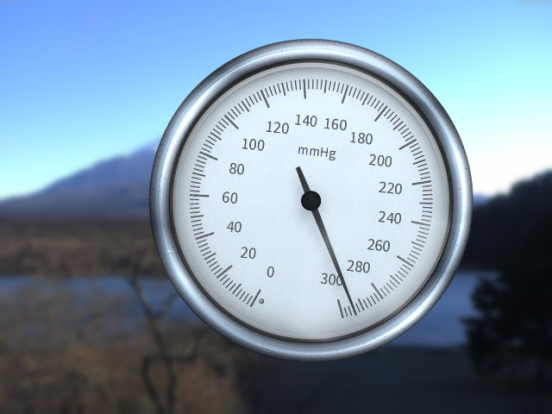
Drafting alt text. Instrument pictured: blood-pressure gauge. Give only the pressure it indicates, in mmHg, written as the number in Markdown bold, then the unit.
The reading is **294** mmHg
